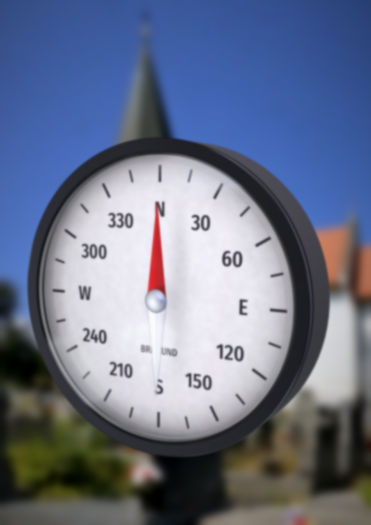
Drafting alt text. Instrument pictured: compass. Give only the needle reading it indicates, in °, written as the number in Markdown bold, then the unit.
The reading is **0** °
